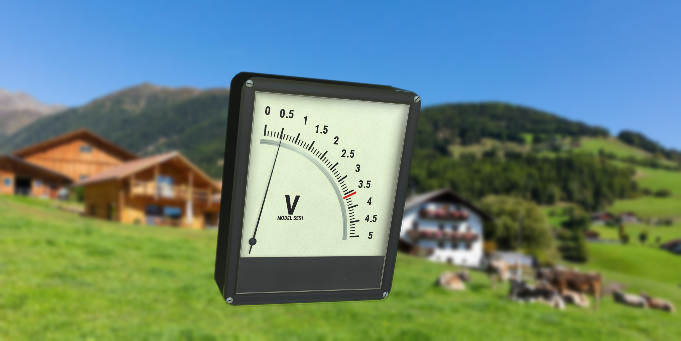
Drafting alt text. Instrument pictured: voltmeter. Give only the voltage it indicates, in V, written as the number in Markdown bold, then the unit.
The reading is **0.5** V
